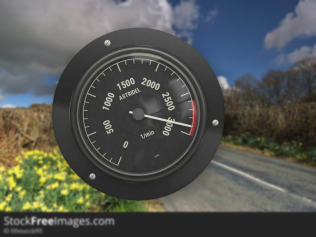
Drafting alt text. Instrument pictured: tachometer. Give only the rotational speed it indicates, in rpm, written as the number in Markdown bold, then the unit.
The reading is **2900** rpm
